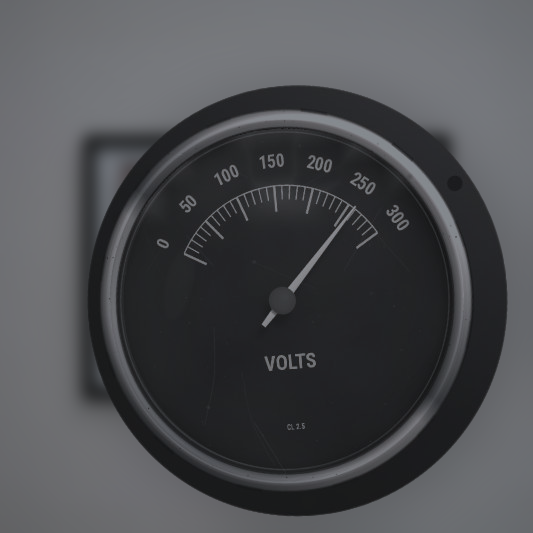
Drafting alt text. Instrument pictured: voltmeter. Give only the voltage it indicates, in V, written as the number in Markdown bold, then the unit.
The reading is **260** V
